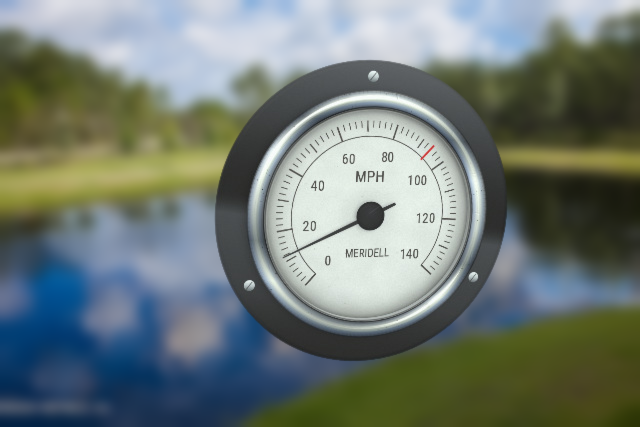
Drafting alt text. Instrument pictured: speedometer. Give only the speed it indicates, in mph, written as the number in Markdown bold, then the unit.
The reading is **12** mph
